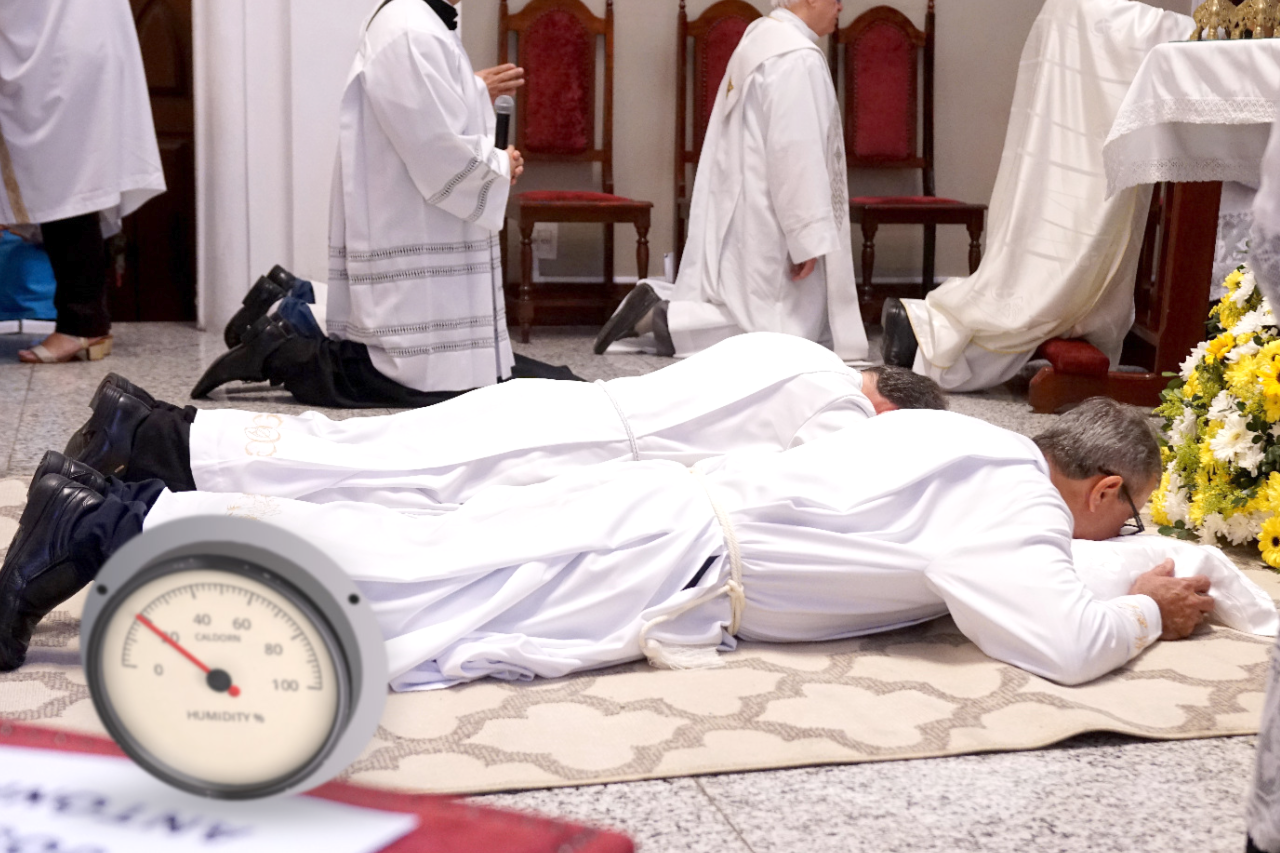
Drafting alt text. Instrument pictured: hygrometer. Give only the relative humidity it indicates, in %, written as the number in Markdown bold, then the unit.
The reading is **20** %
